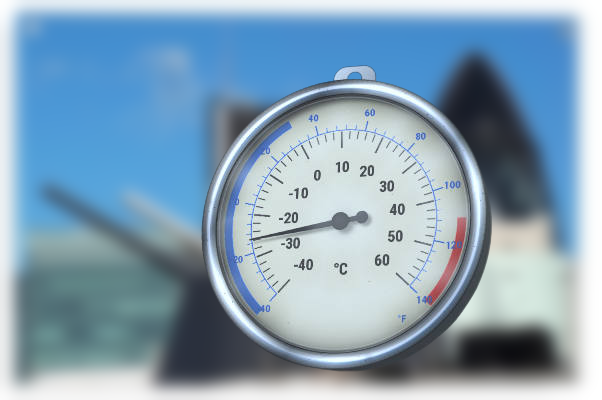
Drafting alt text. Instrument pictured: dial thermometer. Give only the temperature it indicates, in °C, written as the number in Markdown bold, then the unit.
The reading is **-26** °C
